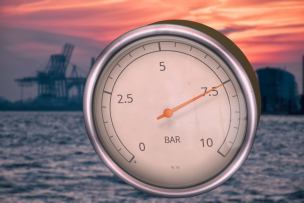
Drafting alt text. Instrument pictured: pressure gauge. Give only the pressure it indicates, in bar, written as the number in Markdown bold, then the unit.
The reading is **7.5** bar
